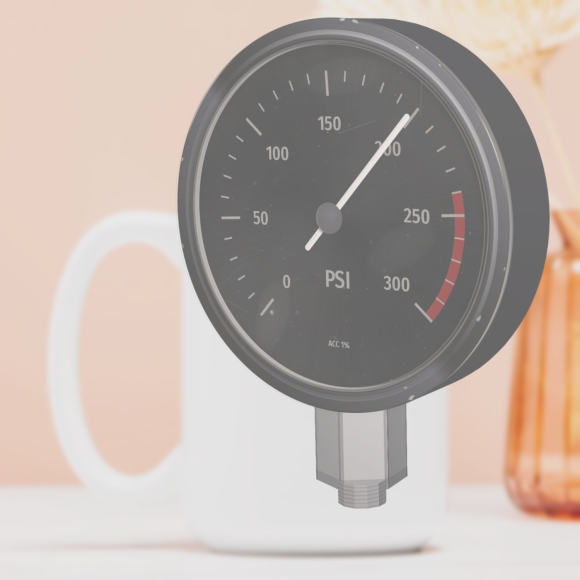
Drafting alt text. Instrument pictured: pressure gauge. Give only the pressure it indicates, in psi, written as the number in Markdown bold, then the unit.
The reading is **200** psi
